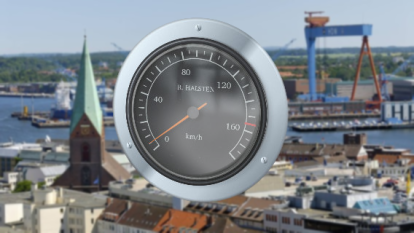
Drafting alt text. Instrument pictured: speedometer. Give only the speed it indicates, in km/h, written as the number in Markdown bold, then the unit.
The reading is **5** km/h
